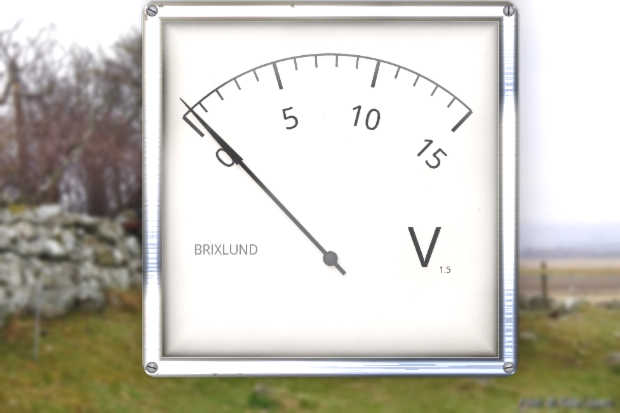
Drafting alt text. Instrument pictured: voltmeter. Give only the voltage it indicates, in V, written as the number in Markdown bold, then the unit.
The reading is **0.5** V
